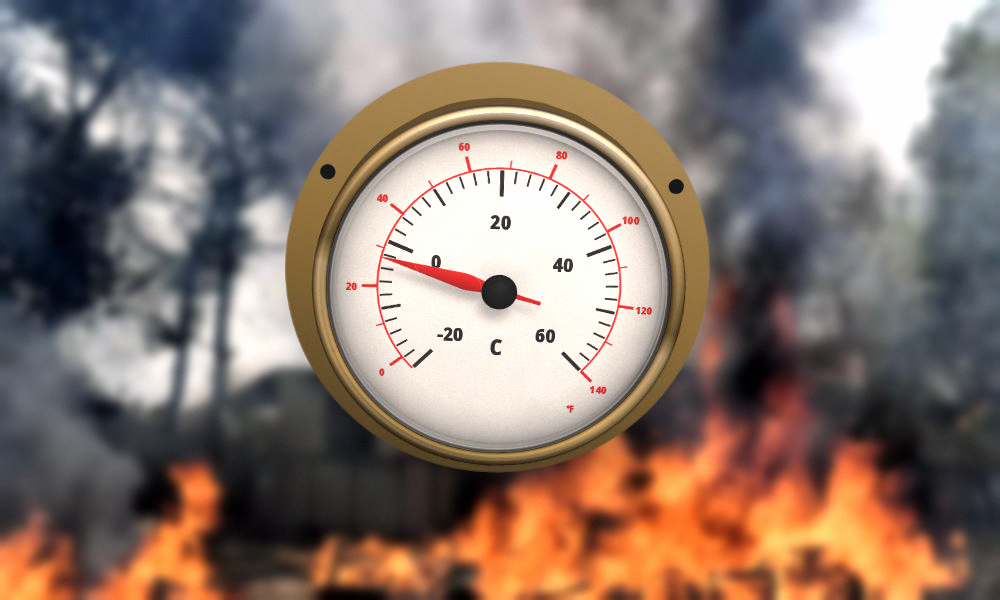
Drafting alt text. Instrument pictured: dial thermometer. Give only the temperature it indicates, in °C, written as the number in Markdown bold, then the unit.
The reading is **-2** °C
